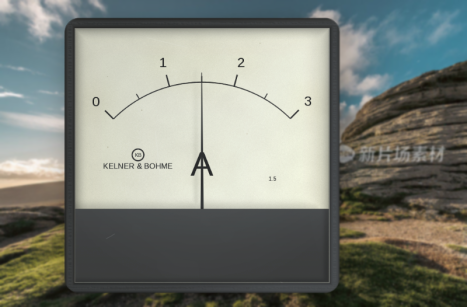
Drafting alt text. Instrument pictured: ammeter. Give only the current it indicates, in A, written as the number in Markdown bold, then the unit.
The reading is **1.5** A
